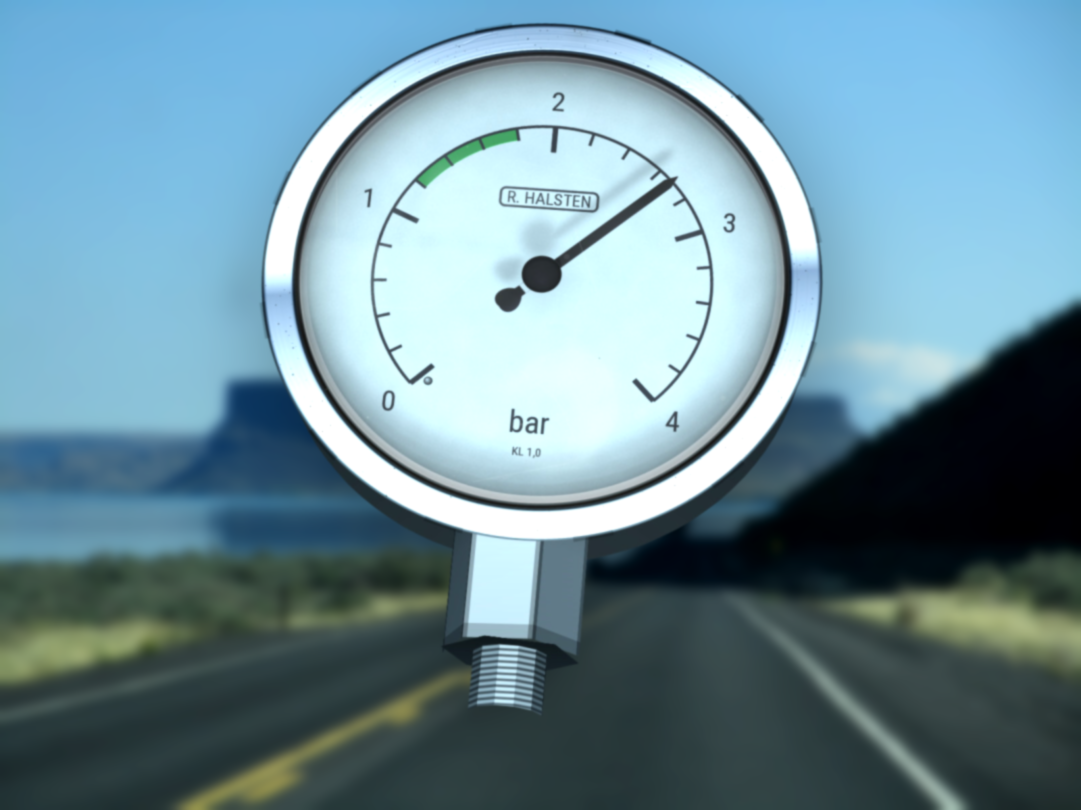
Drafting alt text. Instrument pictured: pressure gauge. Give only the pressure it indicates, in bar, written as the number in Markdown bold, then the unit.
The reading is **2.7** bar
